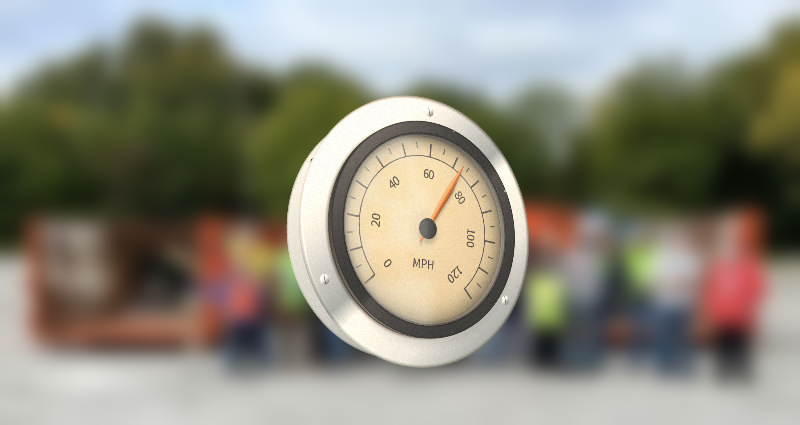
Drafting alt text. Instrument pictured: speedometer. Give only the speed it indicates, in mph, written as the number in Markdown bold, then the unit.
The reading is **72.5** mph
